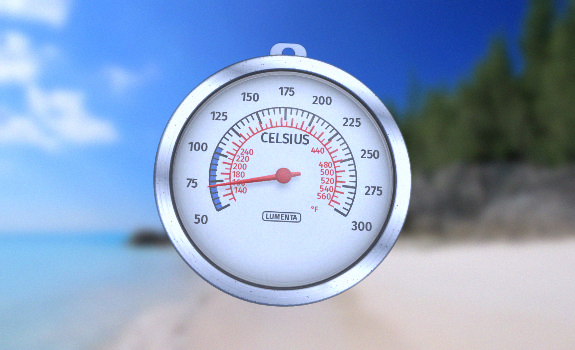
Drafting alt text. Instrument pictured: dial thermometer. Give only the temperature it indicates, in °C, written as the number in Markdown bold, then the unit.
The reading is **70** °C
